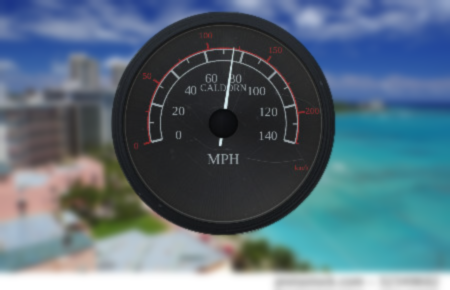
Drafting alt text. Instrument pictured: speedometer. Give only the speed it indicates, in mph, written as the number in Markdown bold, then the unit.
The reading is **75** mph
